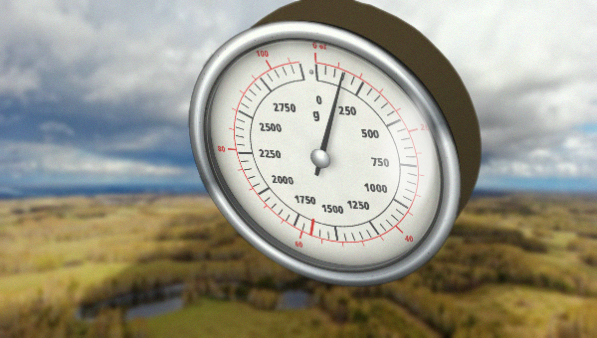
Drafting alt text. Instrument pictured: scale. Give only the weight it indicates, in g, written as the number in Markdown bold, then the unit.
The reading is **150** g
